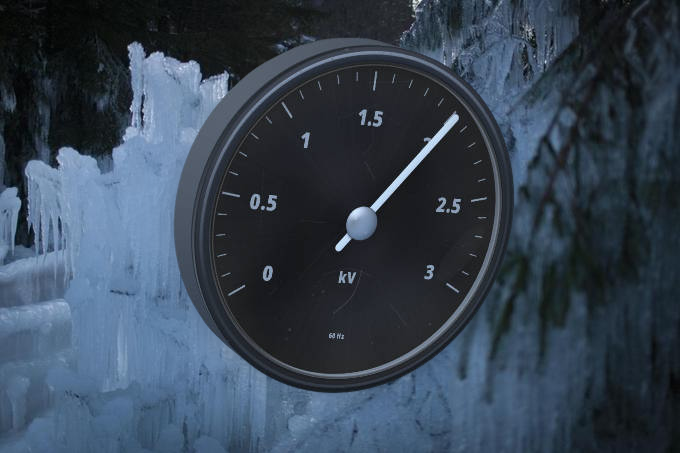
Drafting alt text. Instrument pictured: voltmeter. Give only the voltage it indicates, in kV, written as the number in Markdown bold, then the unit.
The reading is **2** kV
